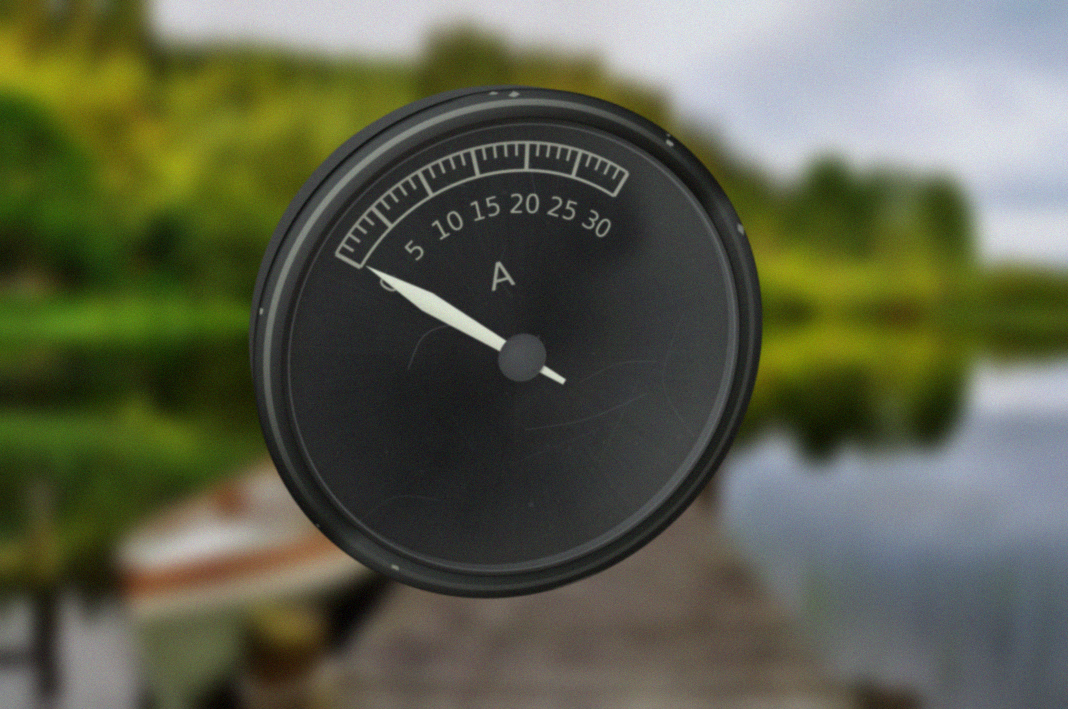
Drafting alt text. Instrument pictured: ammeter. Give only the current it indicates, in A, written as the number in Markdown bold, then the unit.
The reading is **0.5** A
